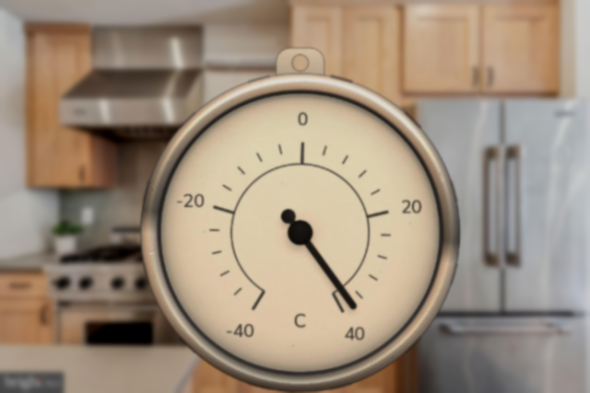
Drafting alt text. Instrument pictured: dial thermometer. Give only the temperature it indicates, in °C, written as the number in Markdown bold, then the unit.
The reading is **38** °C
